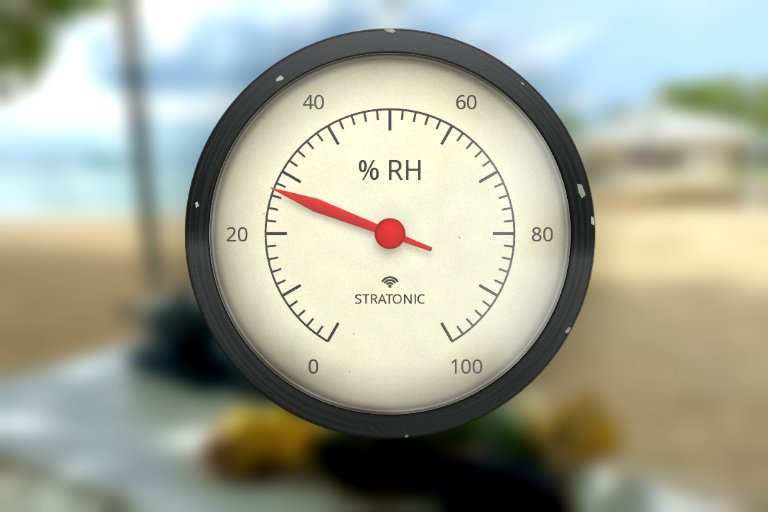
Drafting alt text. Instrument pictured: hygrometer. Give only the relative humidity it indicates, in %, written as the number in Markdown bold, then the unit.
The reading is **27** %
